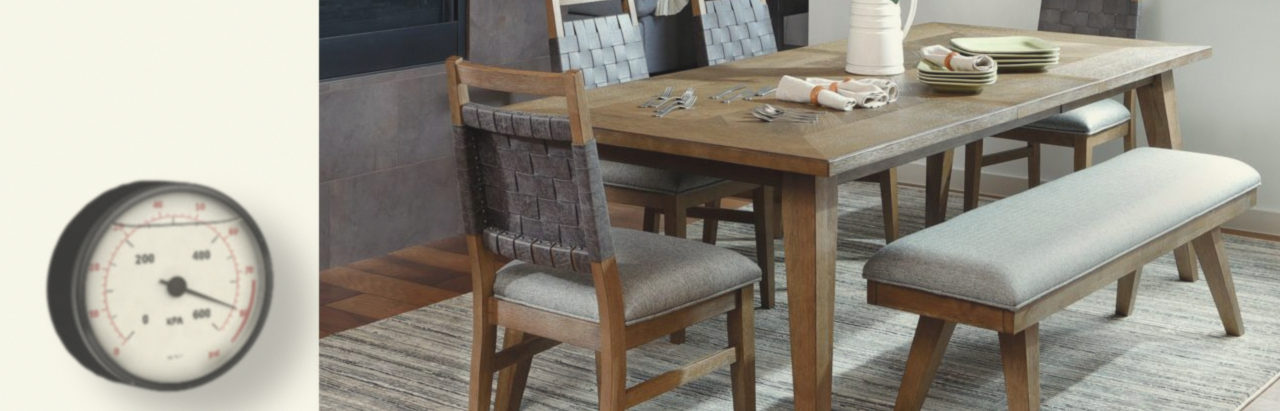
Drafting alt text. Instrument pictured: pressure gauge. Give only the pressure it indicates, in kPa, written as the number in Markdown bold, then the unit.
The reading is **550** kPa
